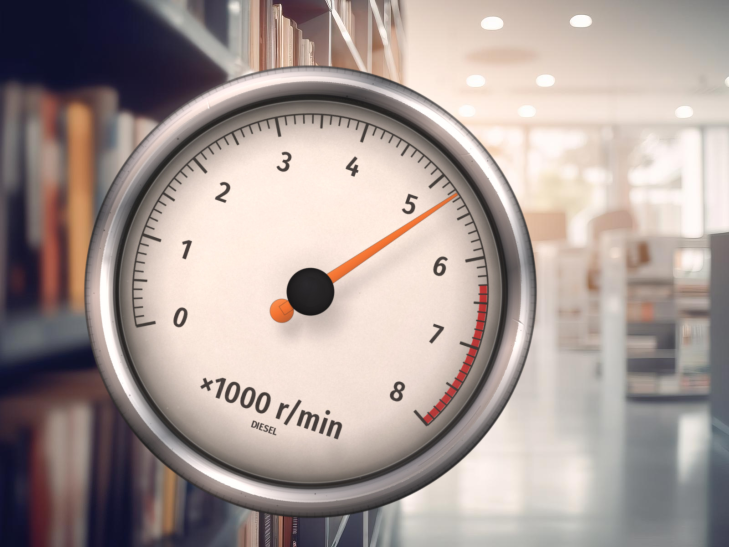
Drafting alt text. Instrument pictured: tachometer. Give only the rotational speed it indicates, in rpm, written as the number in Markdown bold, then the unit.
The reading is **5250** rpm
